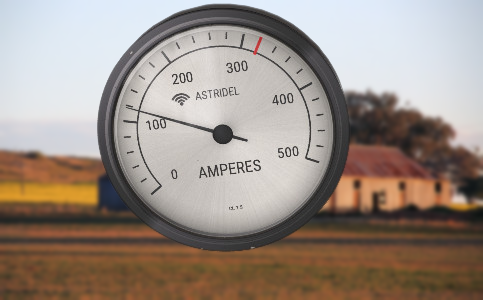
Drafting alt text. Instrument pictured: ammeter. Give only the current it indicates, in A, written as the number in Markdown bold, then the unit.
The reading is **120** A
